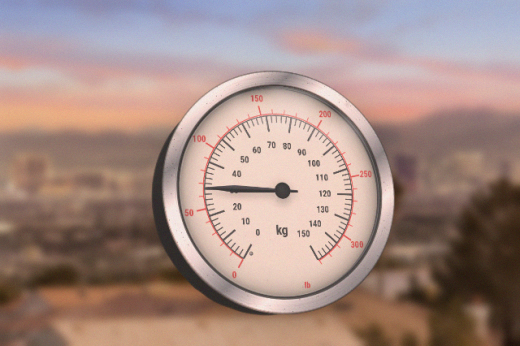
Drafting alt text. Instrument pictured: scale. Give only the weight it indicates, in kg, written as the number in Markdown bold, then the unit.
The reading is **30** kg
